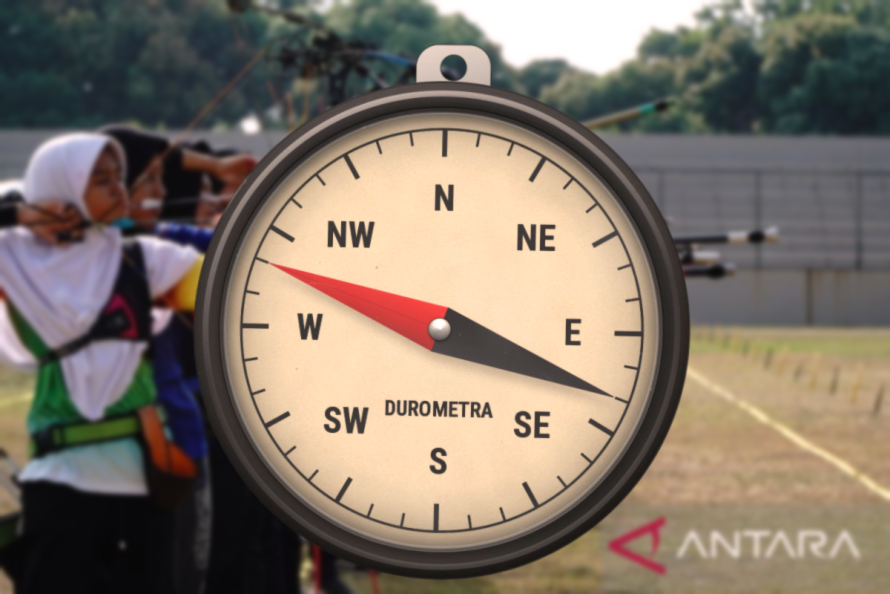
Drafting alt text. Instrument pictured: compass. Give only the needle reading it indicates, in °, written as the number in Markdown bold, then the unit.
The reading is **290** °
